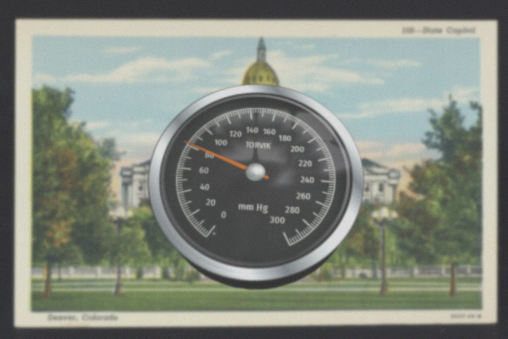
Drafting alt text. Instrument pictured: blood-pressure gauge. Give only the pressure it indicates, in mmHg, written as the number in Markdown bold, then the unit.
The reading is **80** mmHg
